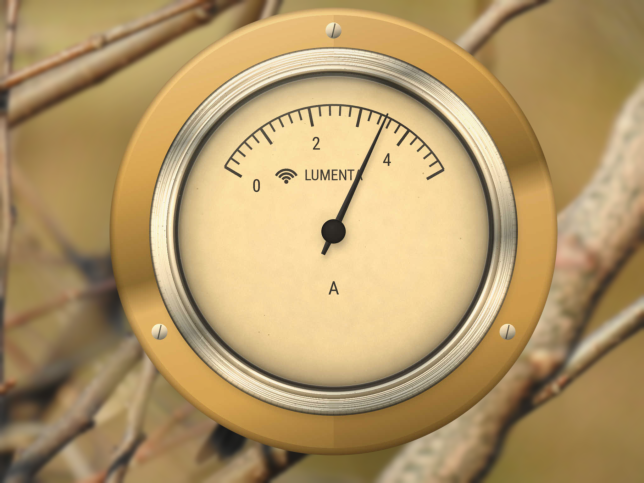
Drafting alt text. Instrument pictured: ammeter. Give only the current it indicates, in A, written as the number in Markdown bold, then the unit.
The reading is **3.5** A
